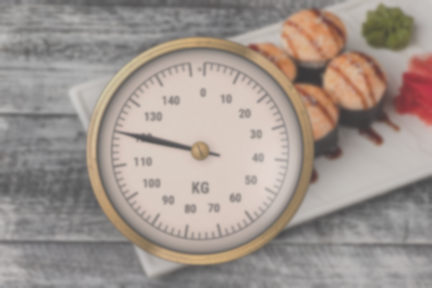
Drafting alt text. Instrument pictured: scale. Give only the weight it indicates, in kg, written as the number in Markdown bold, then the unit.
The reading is **120** kg
